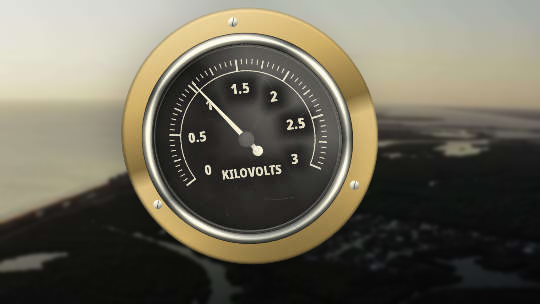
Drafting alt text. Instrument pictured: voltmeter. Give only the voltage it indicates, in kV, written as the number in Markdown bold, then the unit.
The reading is **1.05** kV
